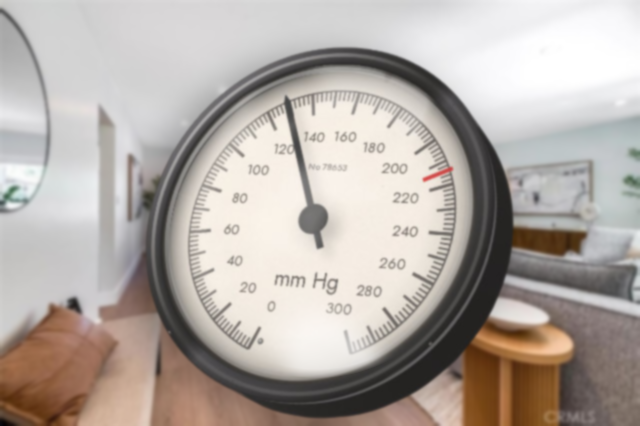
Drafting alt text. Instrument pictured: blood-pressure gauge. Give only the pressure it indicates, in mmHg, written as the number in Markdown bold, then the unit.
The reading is **130** mmHg
